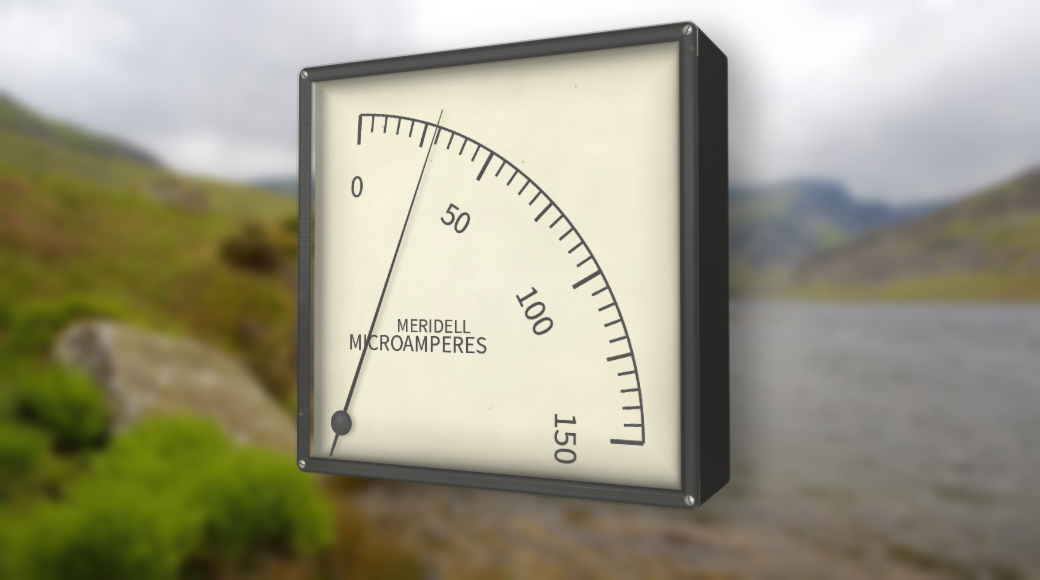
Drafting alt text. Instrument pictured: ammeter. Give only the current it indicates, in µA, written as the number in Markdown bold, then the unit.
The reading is **30** µA
